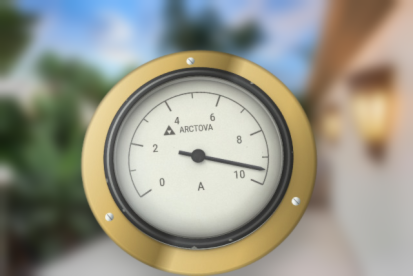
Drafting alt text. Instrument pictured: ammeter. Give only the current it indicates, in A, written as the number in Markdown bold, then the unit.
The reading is **9.5** A
